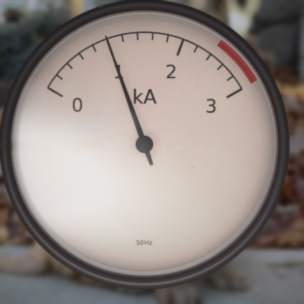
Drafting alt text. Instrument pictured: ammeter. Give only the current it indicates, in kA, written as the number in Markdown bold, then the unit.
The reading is **1** kA
